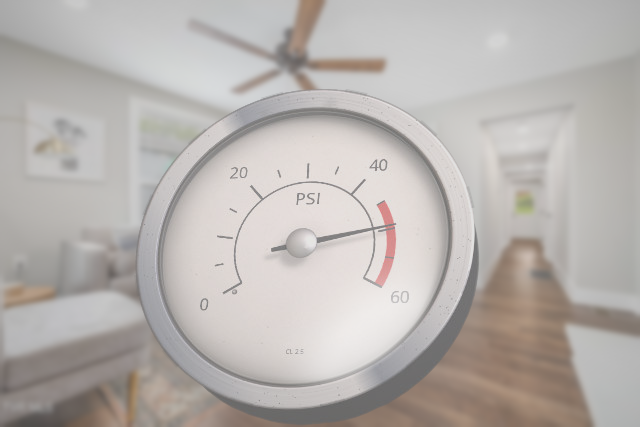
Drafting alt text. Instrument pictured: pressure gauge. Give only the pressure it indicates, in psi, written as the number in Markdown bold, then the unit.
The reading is **50** psi
